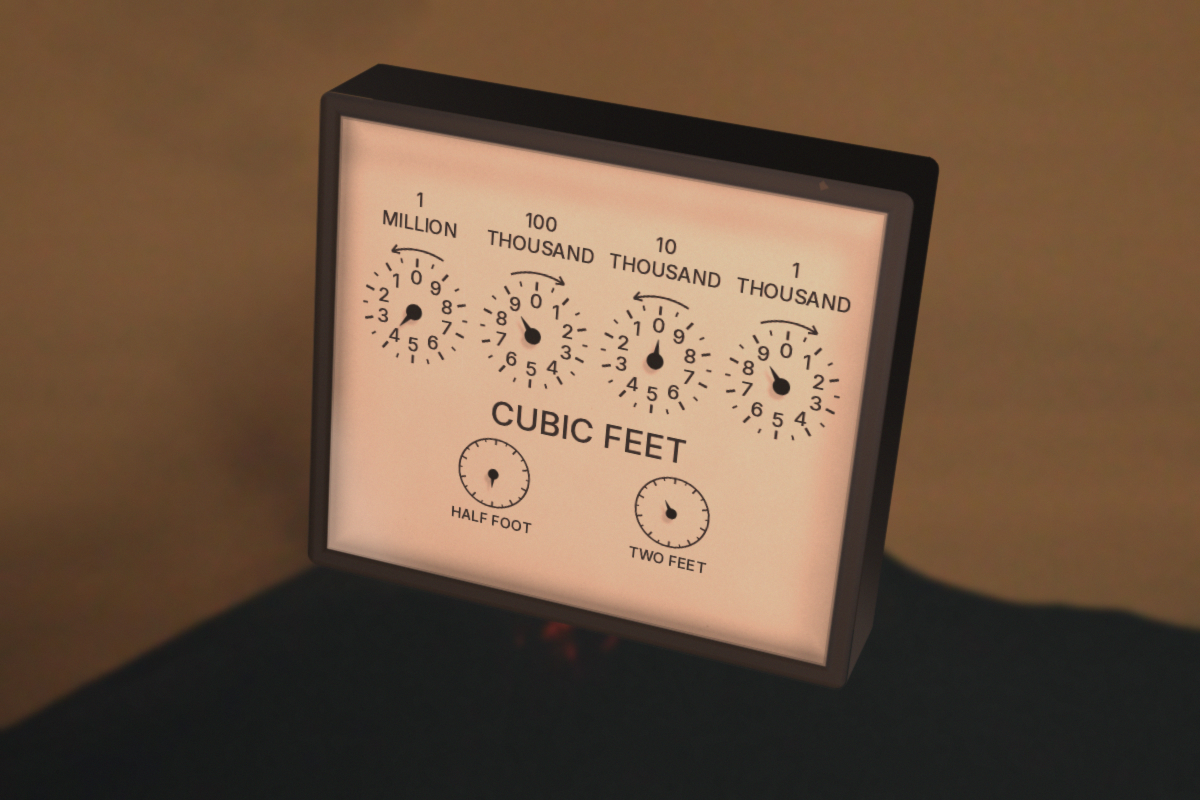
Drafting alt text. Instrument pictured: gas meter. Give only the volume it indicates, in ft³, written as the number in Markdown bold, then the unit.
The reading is **389900** ft³
